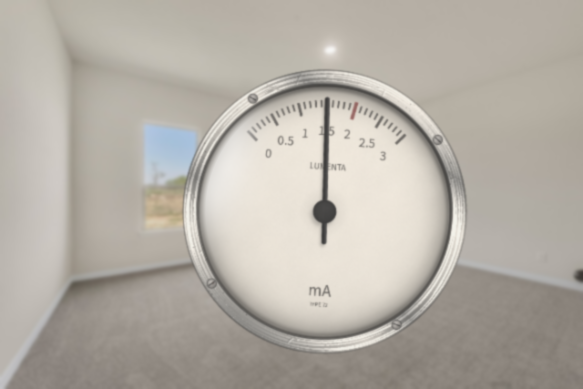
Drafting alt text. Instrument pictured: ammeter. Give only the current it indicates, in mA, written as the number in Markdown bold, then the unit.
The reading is **1.5** mA
